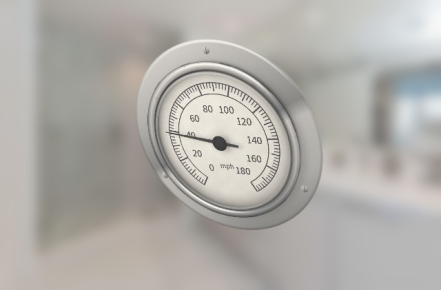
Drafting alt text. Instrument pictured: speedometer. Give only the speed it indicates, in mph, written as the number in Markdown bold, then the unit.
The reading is **40** mph
